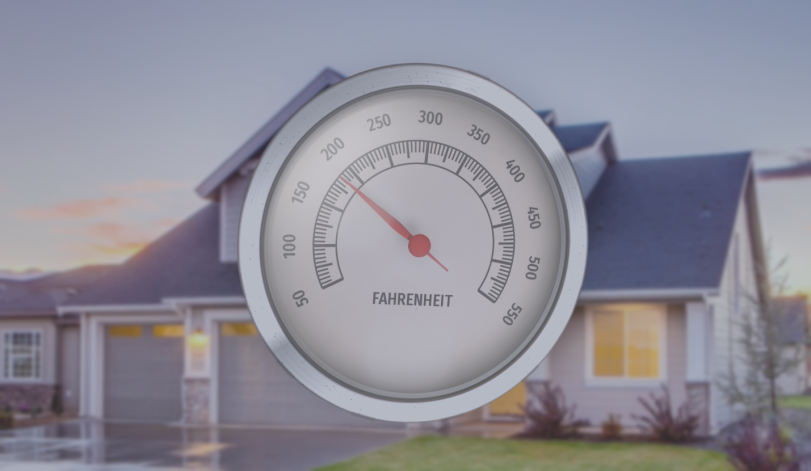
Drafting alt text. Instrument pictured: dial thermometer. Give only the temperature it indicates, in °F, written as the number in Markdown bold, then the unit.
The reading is **185** °F
